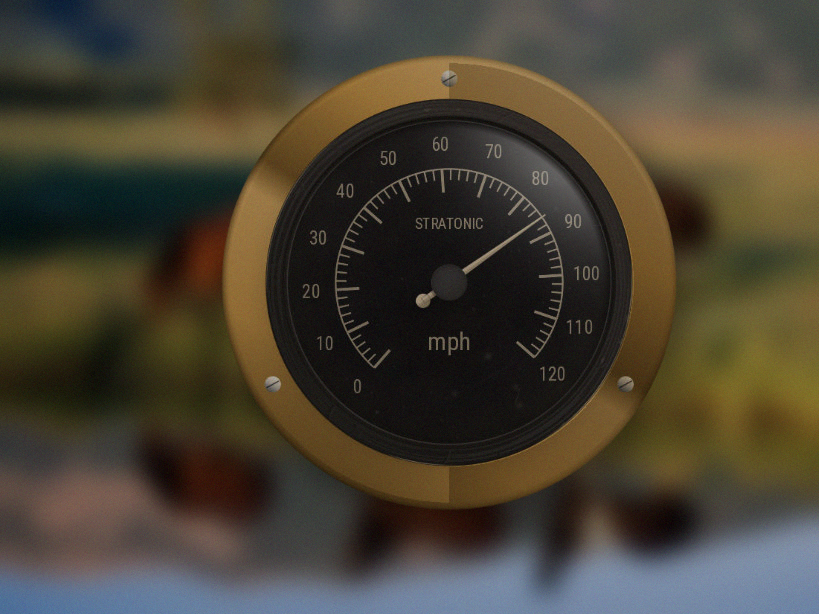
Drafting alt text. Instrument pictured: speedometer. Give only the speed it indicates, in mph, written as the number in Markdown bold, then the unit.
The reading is **86** mph
